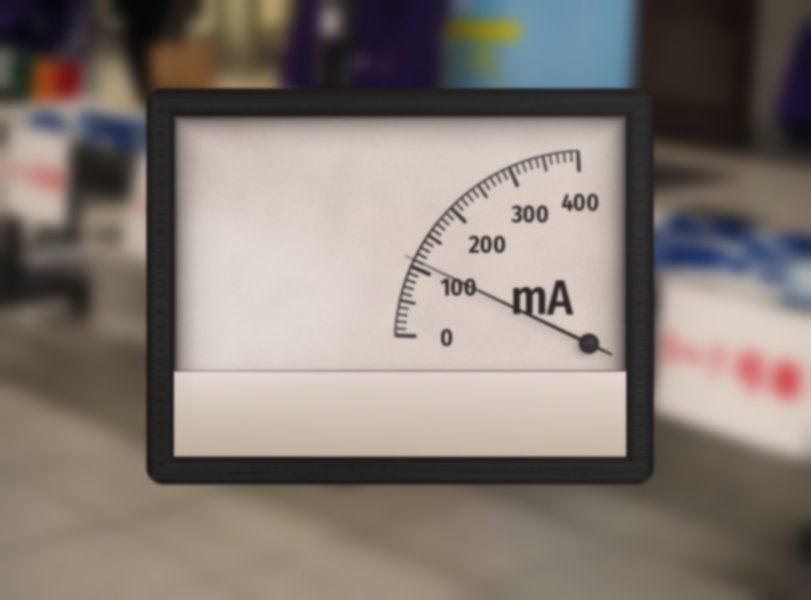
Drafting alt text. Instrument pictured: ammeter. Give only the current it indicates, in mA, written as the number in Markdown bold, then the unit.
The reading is **110** mA
